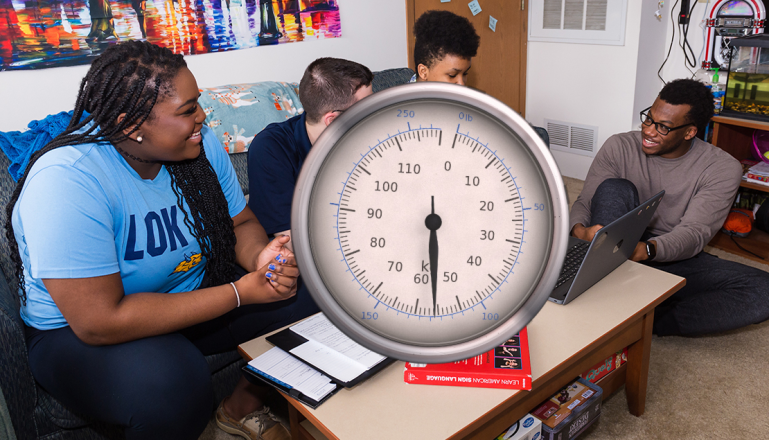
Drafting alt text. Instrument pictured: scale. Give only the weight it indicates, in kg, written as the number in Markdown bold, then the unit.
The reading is **56** kg
